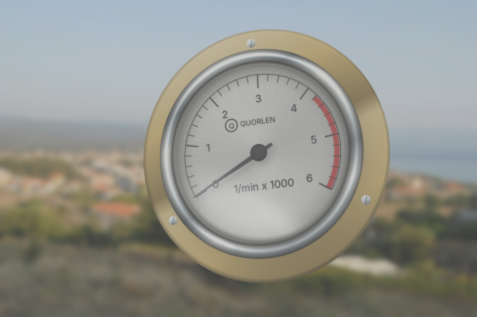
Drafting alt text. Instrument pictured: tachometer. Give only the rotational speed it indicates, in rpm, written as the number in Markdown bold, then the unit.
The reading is **0** rpm
